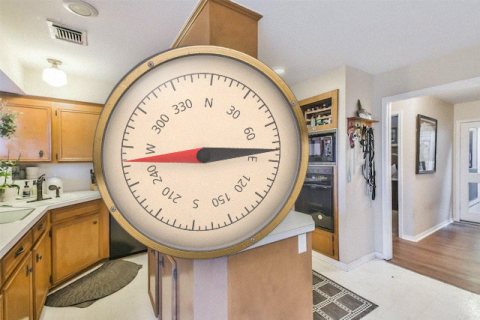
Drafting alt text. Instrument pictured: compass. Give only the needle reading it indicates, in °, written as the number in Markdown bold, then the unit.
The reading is **260** °
